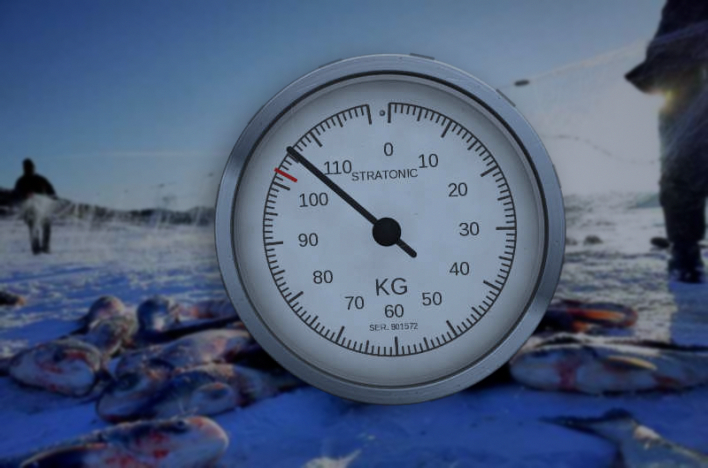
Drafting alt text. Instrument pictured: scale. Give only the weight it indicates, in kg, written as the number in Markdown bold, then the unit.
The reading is **106** kg
